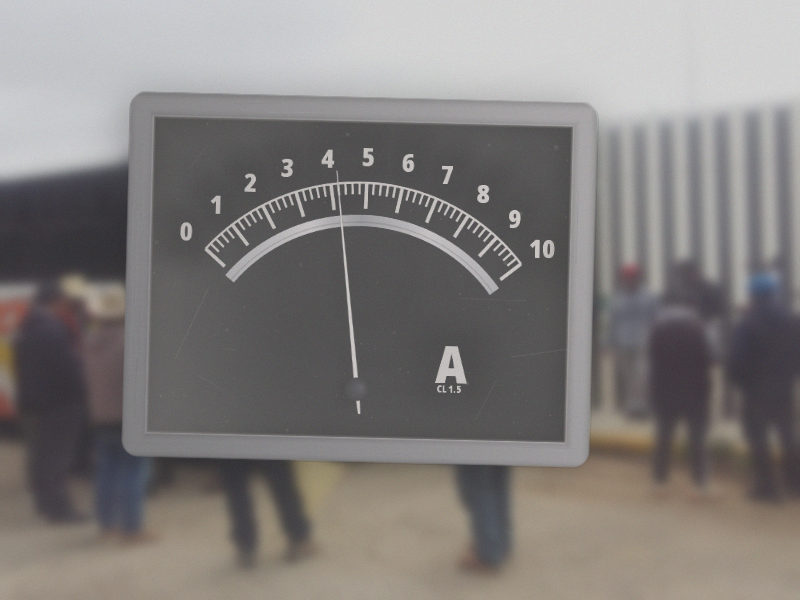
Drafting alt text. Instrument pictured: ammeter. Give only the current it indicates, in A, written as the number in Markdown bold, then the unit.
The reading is **4.2** A
